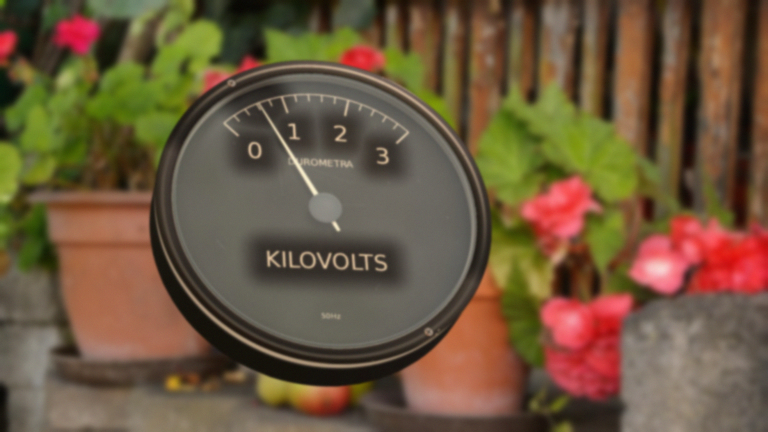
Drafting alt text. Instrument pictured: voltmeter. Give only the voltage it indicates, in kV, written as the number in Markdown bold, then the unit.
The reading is **0.6** kV
